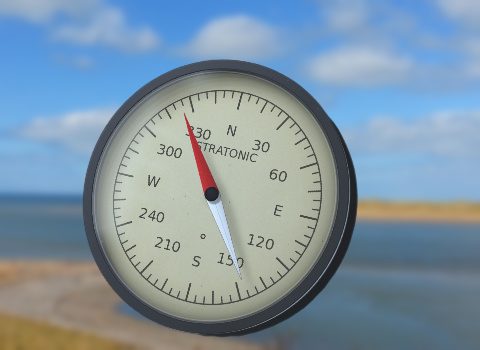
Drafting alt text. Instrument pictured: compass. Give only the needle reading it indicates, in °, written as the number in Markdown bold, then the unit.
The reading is **325** °
